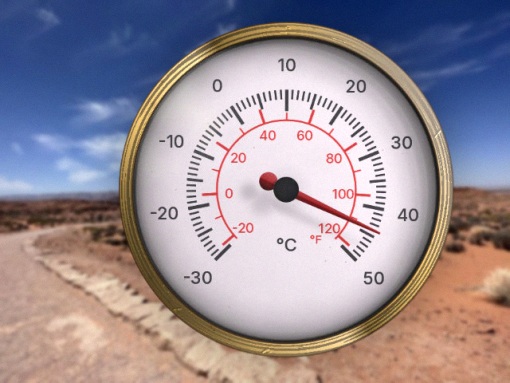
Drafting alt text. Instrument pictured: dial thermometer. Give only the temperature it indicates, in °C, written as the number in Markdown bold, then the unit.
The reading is **44** °C
